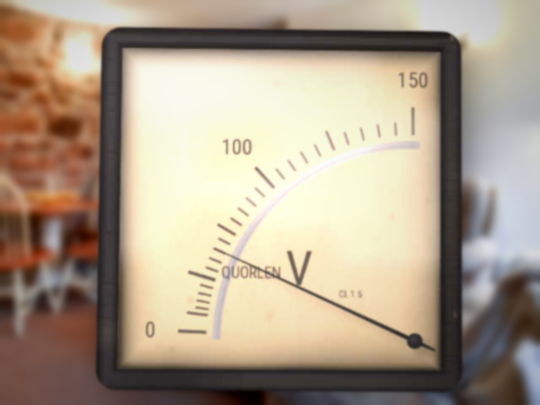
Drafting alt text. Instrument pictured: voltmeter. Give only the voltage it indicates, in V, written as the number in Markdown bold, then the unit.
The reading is **65** V
